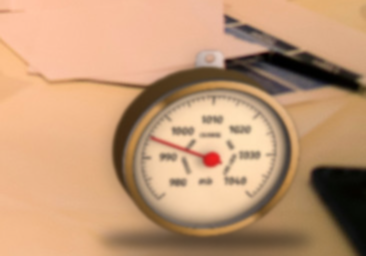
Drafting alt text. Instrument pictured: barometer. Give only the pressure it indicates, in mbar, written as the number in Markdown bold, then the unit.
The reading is **995** mbar
